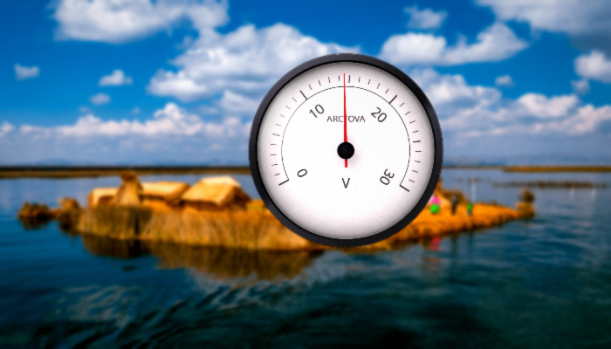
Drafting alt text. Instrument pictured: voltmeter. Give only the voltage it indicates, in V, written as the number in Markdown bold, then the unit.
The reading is **14.5** V
